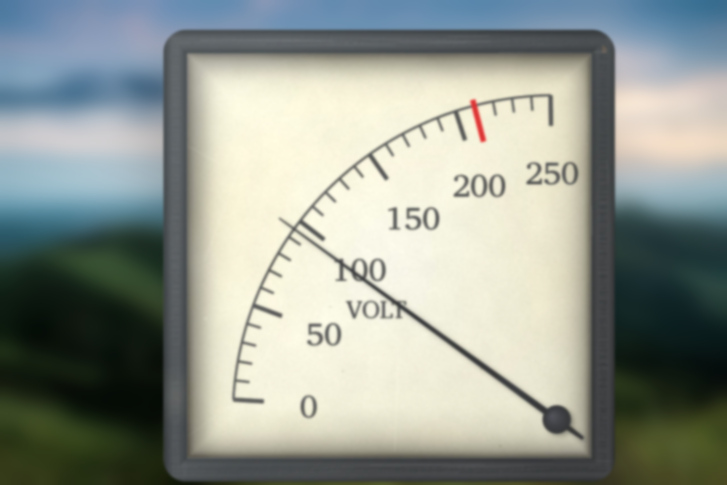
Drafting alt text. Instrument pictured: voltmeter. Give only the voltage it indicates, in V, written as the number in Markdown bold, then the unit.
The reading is **95** V
